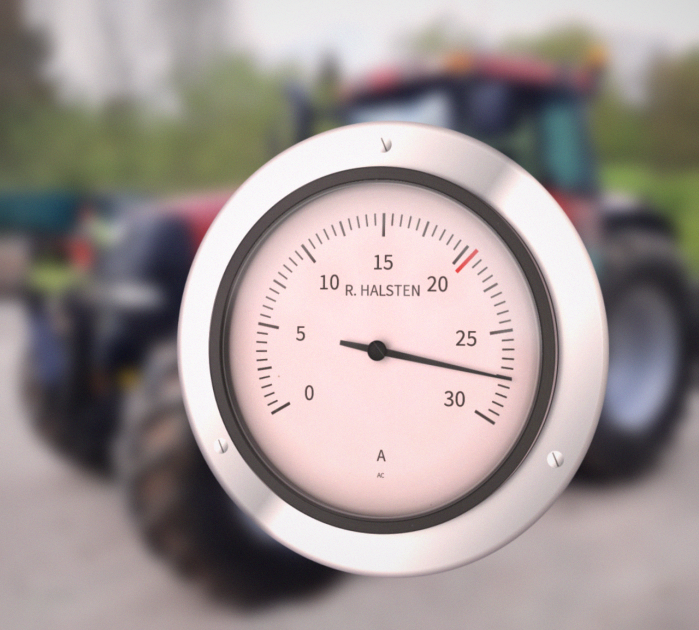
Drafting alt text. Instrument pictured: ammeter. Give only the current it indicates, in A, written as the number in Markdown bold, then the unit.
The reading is **27.5** A
